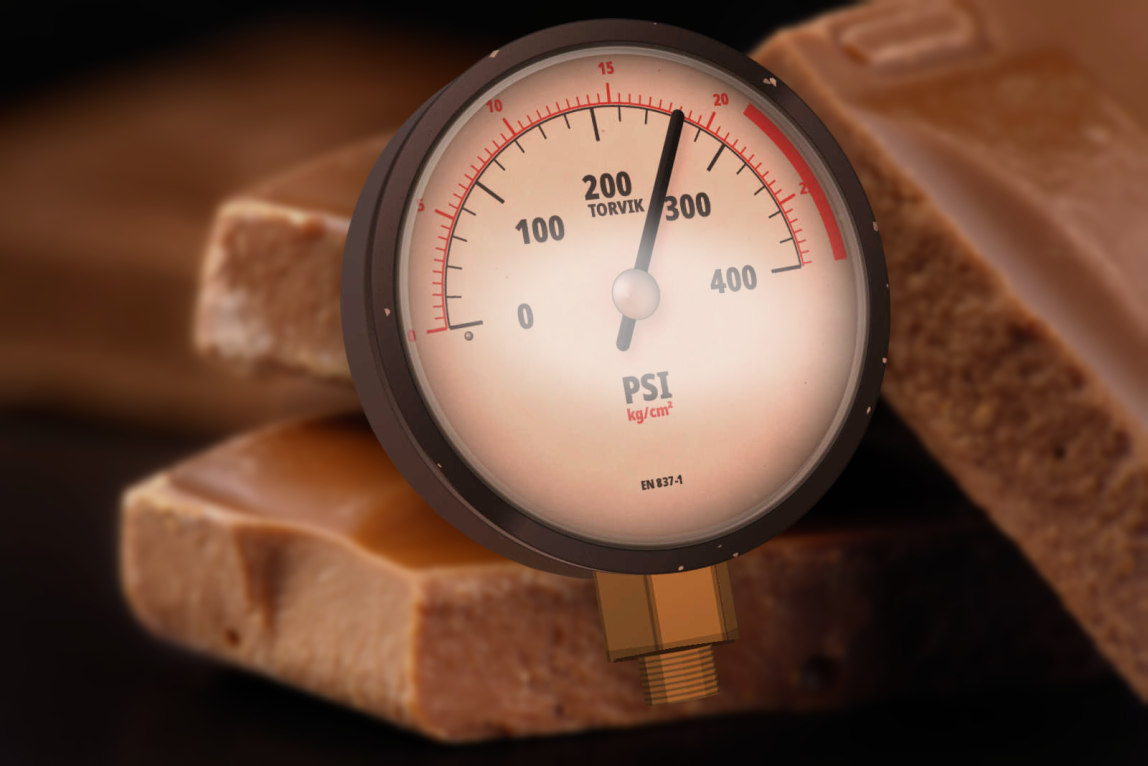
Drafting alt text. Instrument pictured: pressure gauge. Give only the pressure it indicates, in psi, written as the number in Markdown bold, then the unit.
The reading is **260** psi
